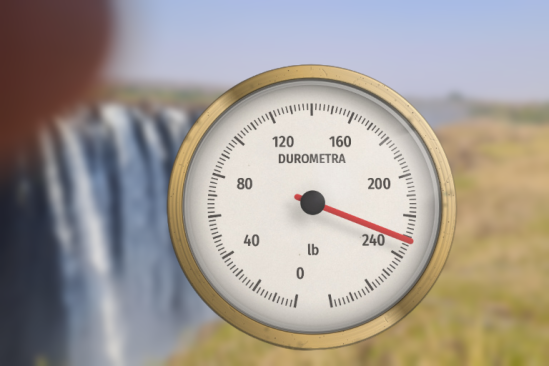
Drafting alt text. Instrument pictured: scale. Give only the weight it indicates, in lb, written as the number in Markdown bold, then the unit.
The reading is **232** lb
